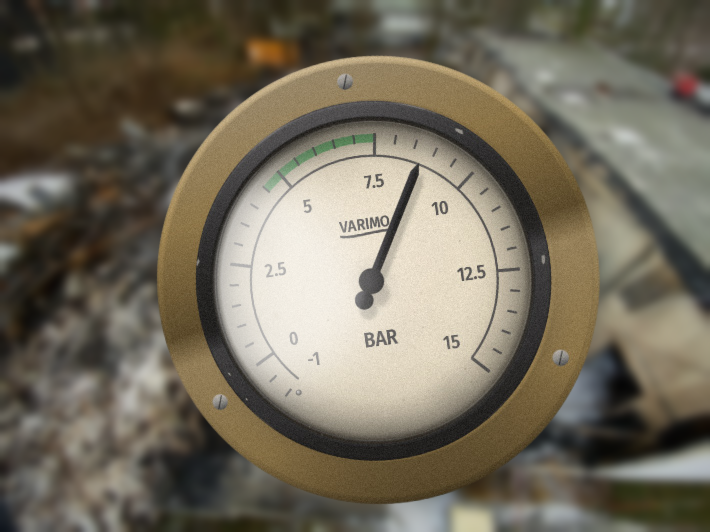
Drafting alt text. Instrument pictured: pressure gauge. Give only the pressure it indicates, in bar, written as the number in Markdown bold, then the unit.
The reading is **8.75** bar
